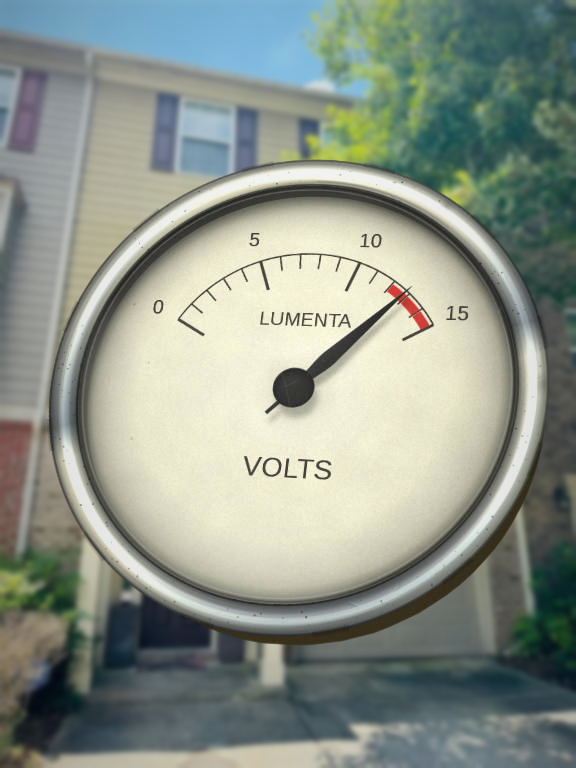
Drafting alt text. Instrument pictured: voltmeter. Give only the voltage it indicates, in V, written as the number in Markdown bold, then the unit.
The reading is **13** V
